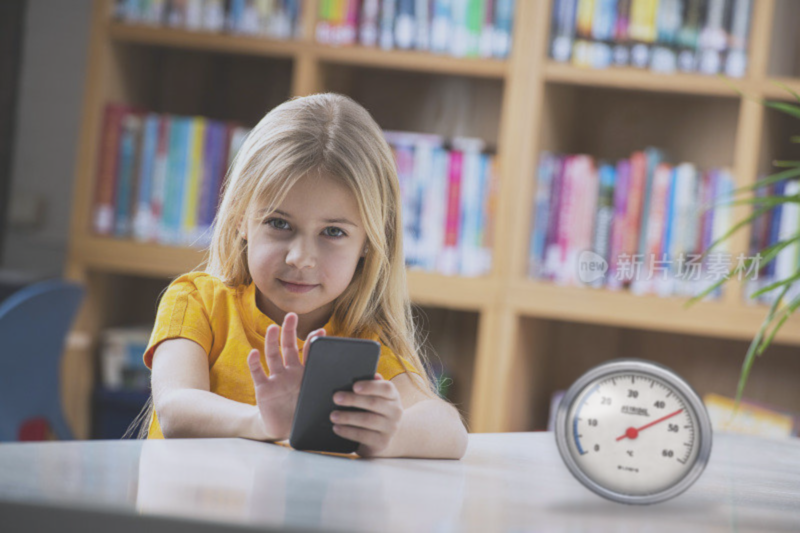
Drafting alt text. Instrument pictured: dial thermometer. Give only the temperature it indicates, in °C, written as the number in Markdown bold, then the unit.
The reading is **45** °C
